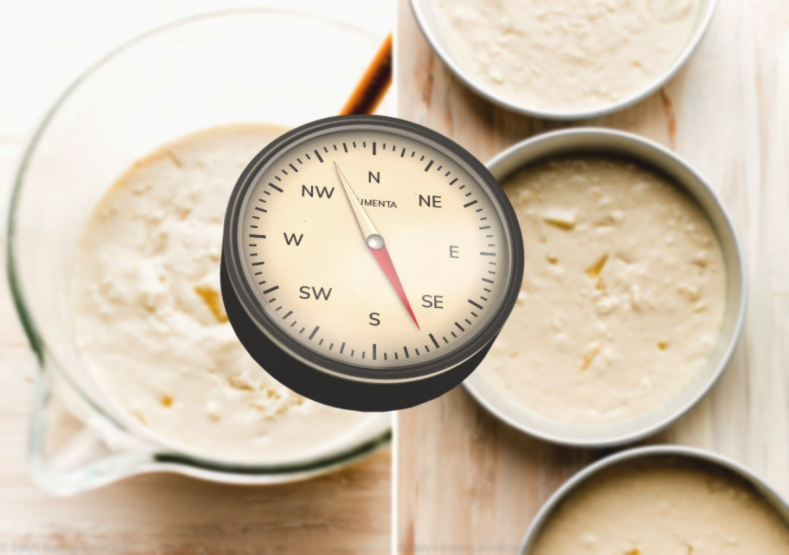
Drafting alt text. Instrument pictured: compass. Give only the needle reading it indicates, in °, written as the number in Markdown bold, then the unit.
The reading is **155** °
